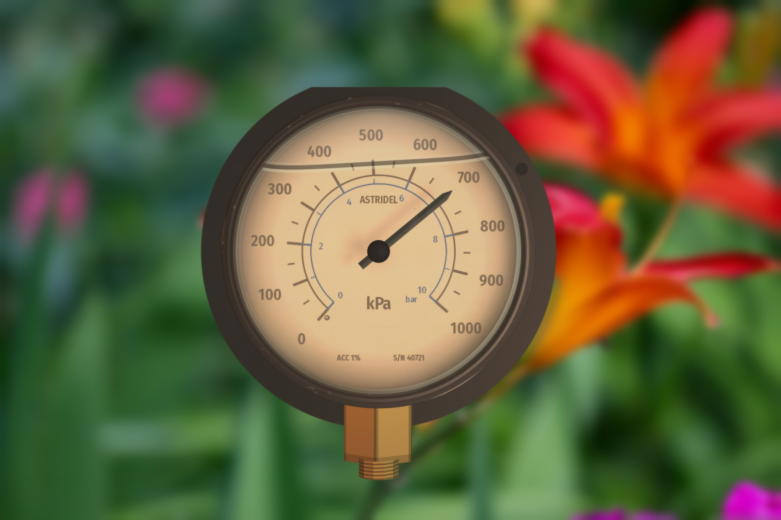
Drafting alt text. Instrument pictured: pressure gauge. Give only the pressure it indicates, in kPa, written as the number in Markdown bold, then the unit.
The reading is **700** kPa
